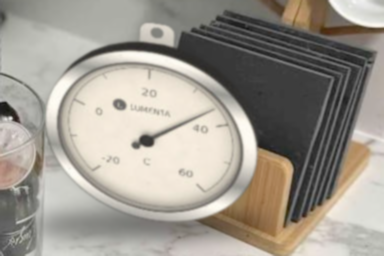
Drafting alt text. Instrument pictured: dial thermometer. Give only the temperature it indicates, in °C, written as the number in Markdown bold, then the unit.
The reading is **35** °C
